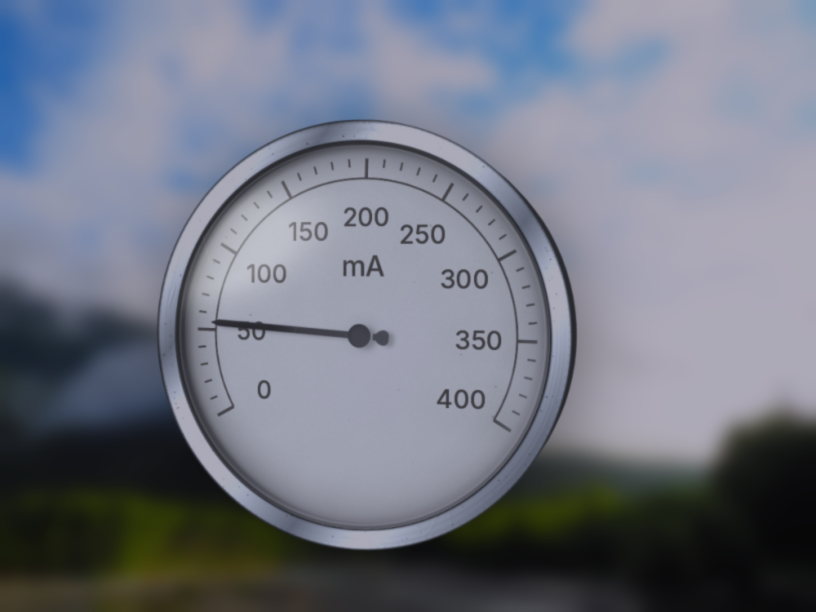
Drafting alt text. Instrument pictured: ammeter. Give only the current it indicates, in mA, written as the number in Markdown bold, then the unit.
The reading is **55** mA
